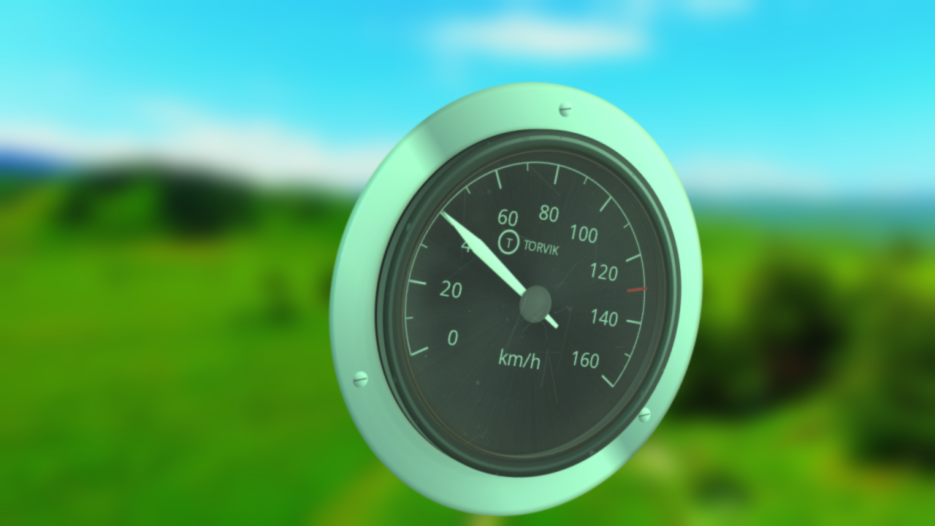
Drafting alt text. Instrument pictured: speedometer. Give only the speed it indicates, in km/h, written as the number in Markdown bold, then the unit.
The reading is **40** km/h
